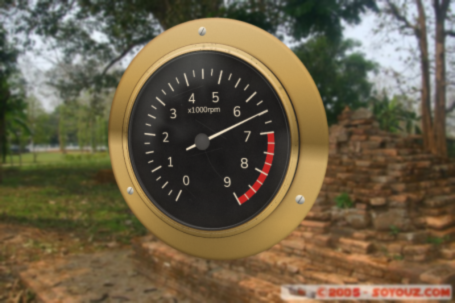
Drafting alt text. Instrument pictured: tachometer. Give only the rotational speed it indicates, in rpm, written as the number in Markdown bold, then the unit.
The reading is **6500** rpm
